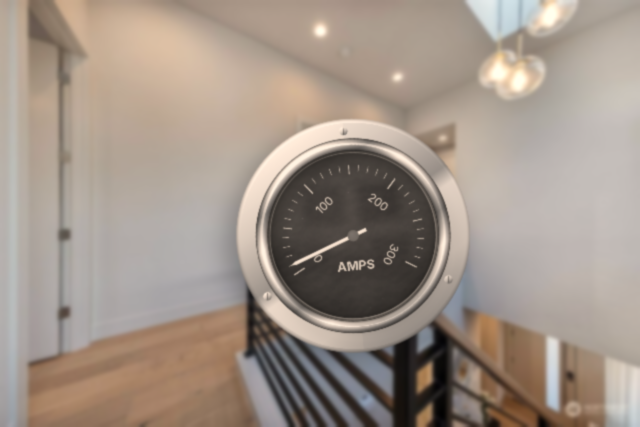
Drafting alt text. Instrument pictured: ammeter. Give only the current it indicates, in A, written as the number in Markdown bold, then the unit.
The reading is **10** A
